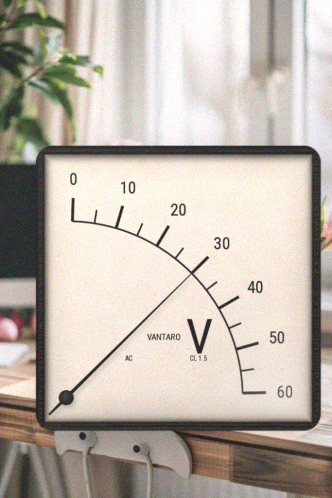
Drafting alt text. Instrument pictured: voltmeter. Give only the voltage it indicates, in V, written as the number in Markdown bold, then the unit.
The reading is **30** V
